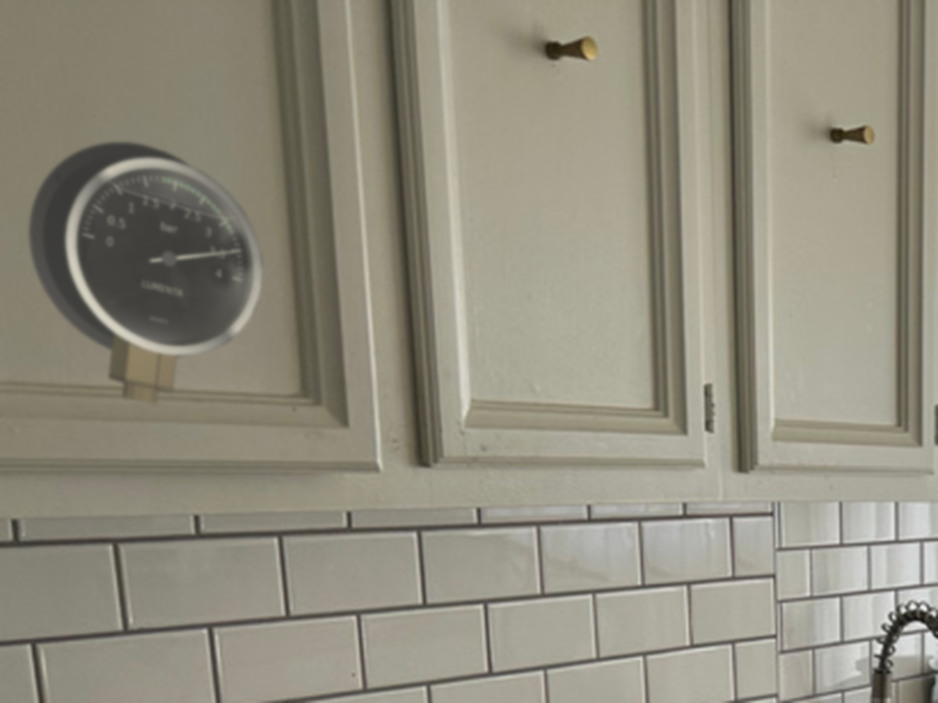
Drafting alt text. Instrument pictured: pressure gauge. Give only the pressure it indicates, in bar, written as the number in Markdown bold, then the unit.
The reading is **3.5** bar
